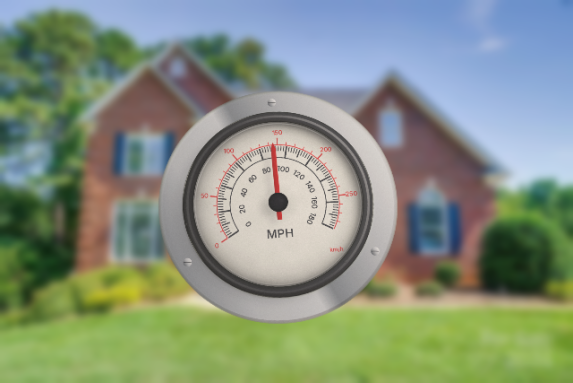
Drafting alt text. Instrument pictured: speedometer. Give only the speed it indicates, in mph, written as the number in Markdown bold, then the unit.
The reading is **90** mph
